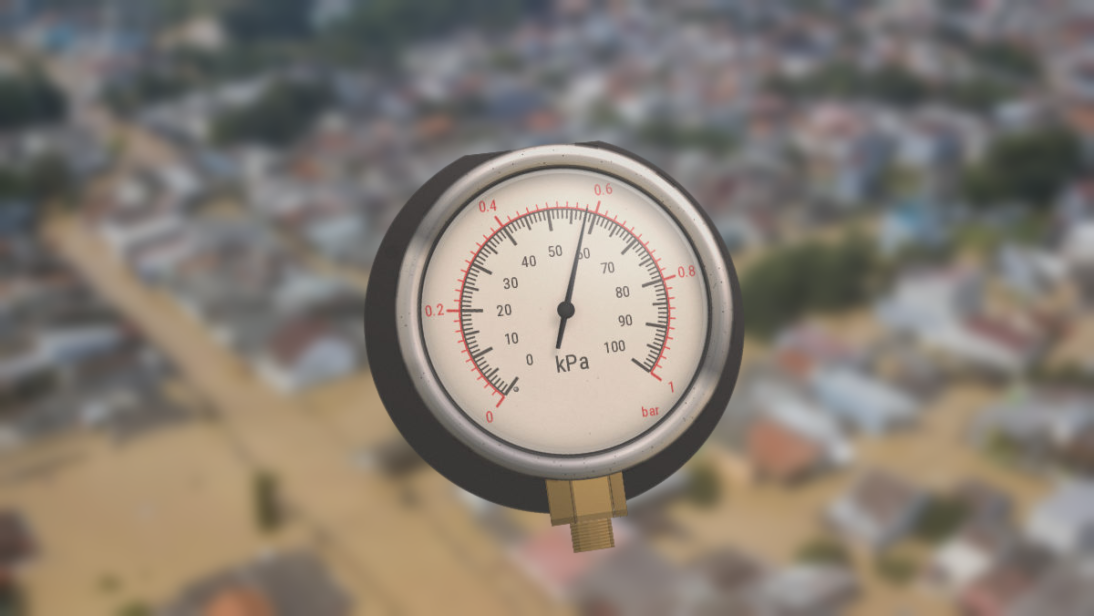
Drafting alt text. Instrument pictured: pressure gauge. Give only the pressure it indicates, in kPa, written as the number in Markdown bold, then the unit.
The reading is **58** kPa
